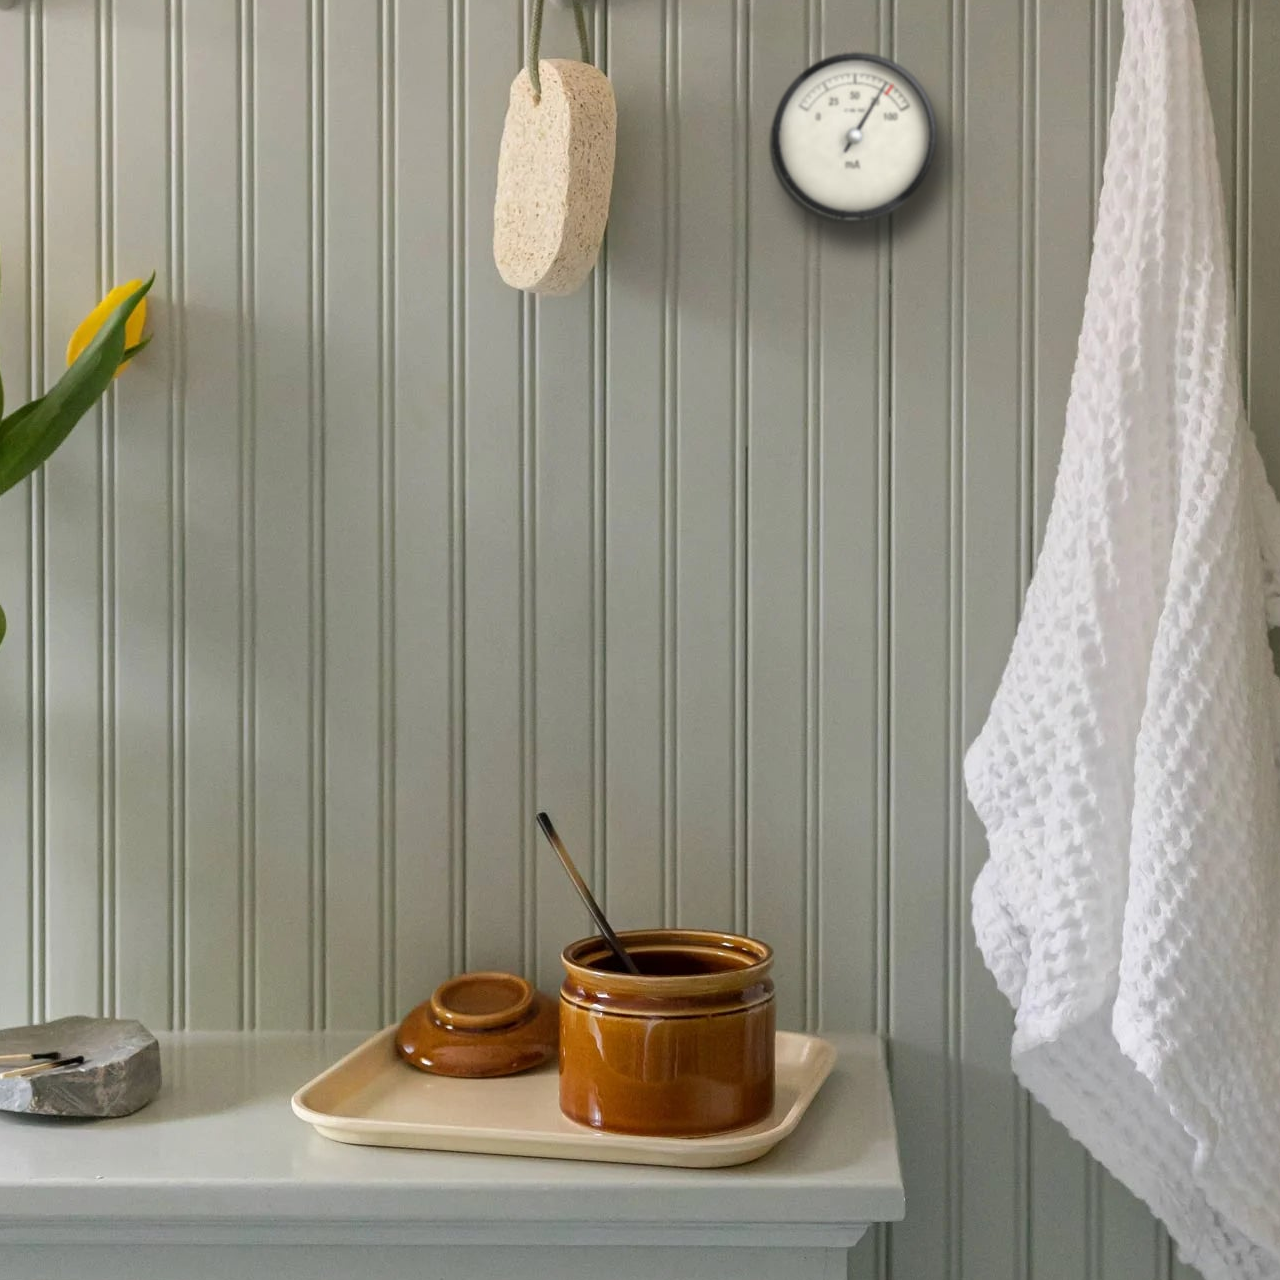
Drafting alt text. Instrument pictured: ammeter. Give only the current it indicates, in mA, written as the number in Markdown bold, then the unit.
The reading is **75** mA
